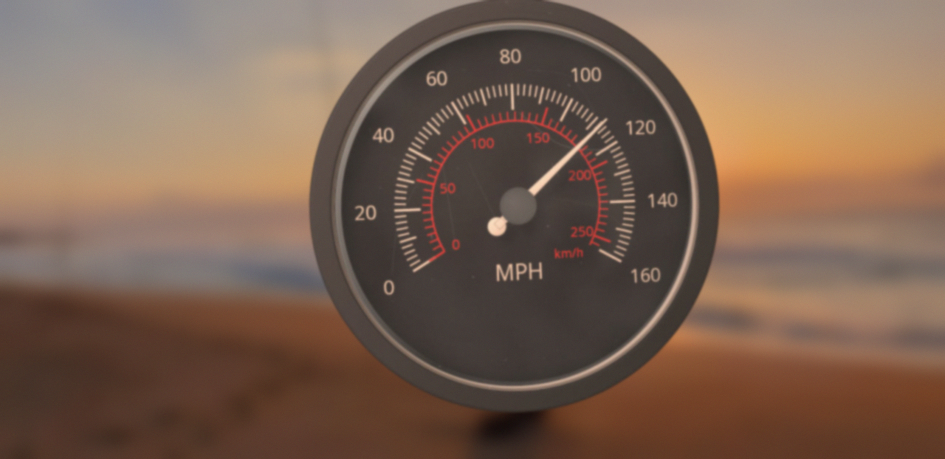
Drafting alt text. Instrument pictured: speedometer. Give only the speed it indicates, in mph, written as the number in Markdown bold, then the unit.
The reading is **112** mph
